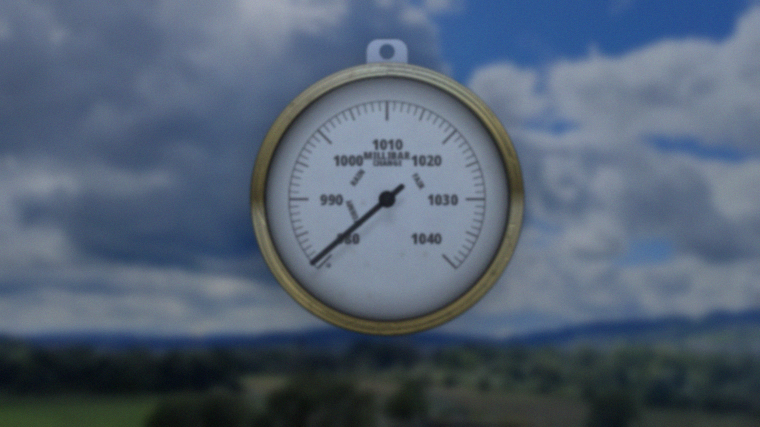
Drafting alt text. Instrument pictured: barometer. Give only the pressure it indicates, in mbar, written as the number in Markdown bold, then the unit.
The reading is **981** mbar
